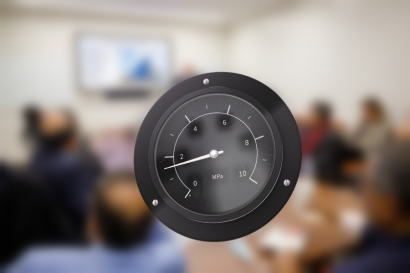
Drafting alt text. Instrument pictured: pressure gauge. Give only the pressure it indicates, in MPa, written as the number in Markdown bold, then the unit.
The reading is **1.5** MPa
